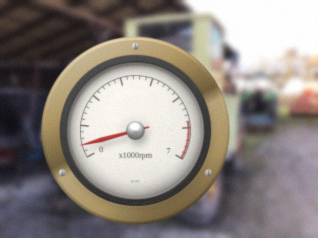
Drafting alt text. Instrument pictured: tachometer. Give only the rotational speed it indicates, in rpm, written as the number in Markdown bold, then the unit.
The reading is **400** rpm
